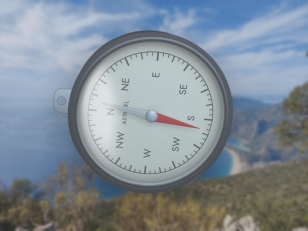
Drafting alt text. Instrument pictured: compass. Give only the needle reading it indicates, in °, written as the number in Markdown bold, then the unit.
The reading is **190** °
